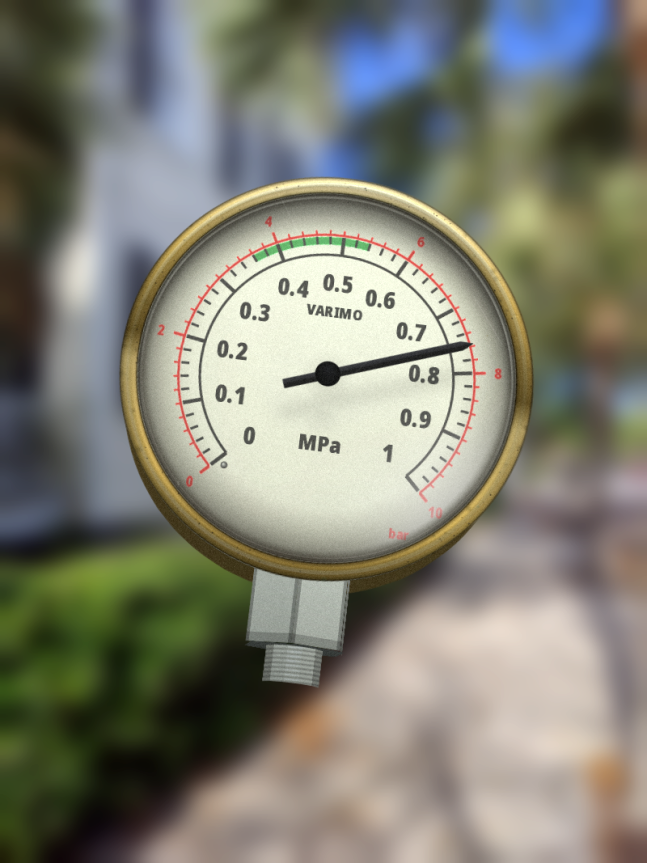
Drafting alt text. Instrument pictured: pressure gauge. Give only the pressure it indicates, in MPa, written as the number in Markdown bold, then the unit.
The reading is **0.76** MPa
